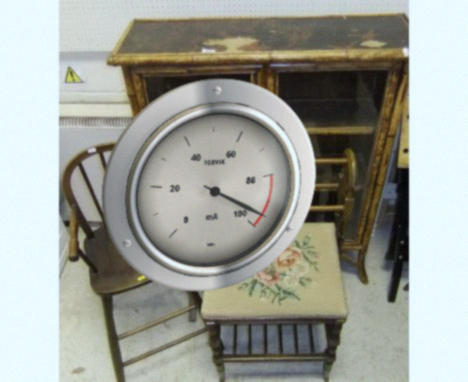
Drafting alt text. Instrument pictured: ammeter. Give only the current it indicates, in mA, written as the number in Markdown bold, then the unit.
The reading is **95** mA
